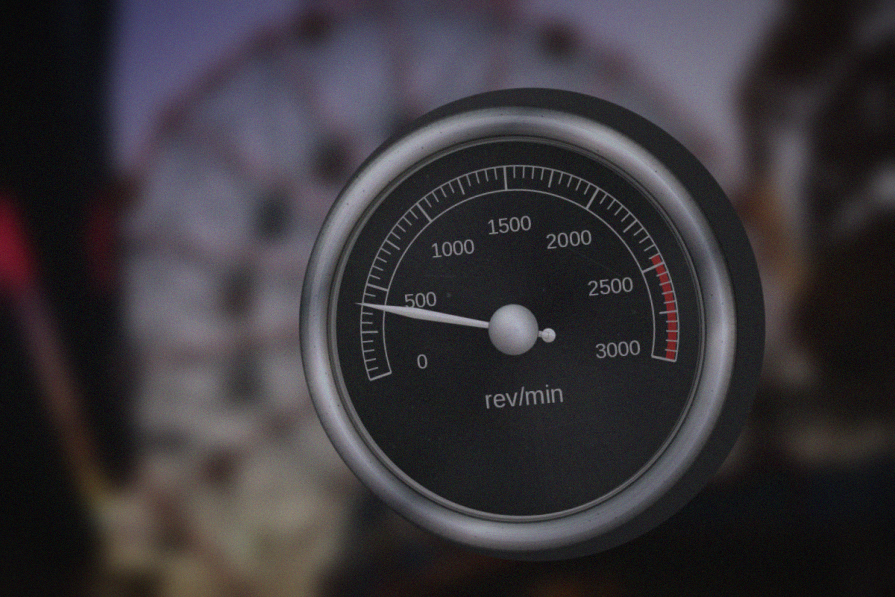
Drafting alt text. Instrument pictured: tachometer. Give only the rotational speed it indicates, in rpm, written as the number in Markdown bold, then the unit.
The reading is **400** rpm
